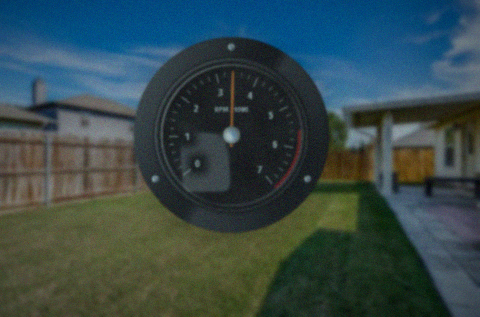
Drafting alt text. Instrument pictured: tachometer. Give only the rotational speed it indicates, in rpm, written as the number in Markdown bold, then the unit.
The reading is **3400** rpm
